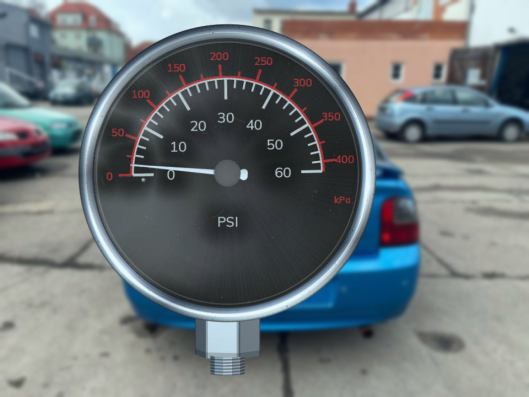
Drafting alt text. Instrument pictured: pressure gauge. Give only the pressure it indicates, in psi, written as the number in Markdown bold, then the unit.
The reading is **2** psi
